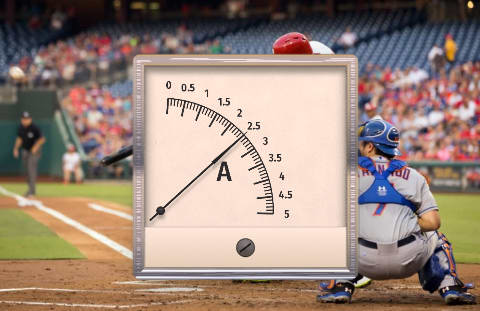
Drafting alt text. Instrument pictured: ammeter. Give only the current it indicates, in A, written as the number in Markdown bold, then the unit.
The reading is **2.5** A
